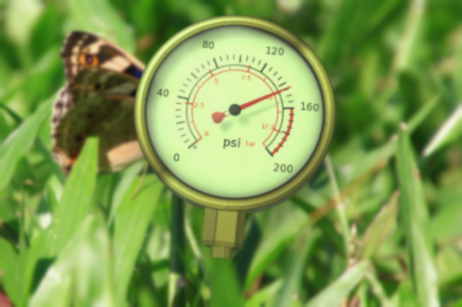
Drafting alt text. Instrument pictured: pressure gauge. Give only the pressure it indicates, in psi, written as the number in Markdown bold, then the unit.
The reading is **145** psi
